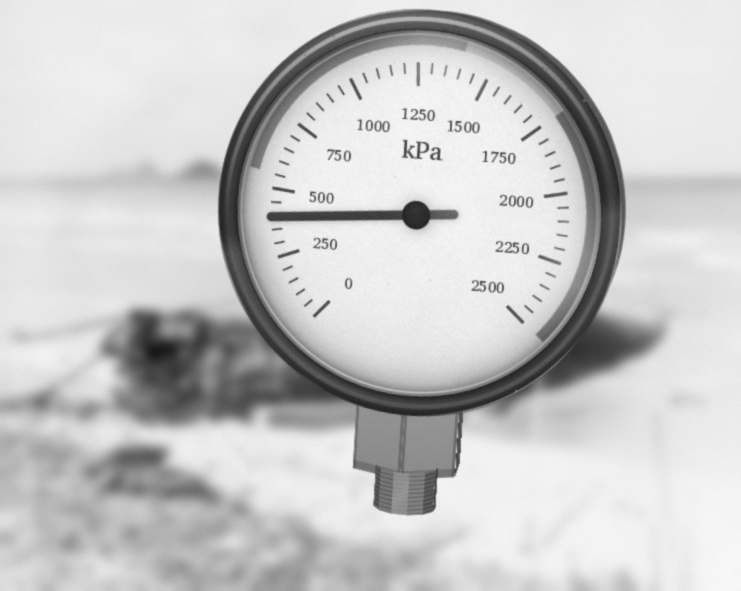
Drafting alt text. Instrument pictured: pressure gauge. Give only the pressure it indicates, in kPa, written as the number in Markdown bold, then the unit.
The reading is **400** kPa
